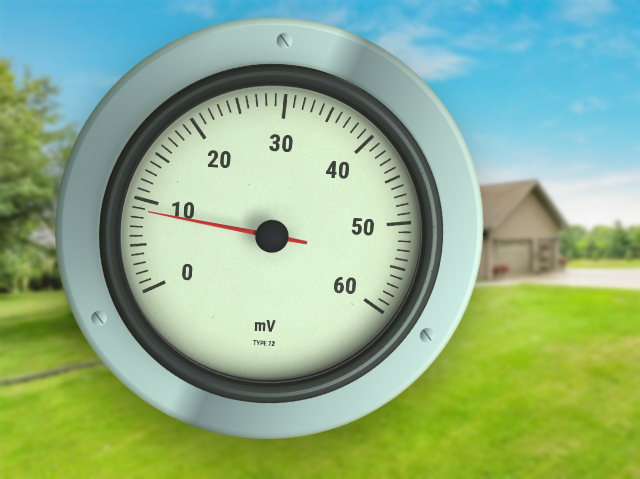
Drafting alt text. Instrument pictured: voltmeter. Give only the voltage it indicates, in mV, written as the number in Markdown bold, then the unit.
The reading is **9** mV
